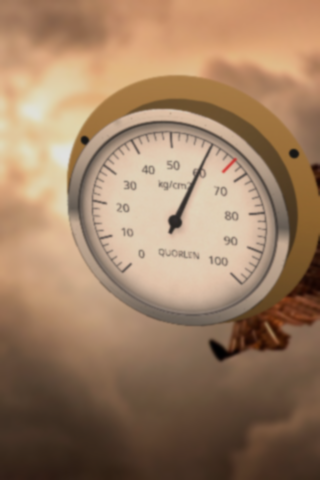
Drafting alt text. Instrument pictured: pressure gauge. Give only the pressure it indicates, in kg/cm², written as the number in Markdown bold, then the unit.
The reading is **60** kg/cm²
